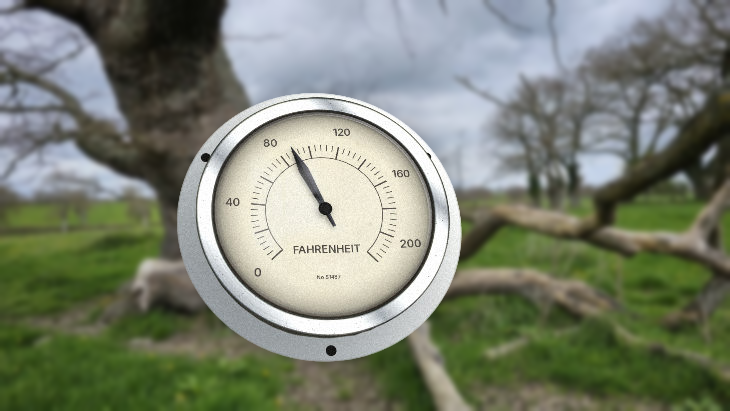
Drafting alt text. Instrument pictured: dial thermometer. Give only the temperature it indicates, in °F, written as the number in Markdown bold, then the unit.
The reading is **88** °F
